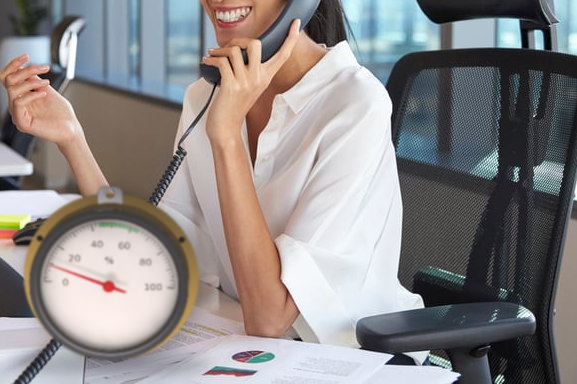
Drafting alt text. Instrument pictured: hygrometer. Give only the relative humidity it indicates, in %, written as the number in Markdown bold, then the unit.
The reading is **10** %
